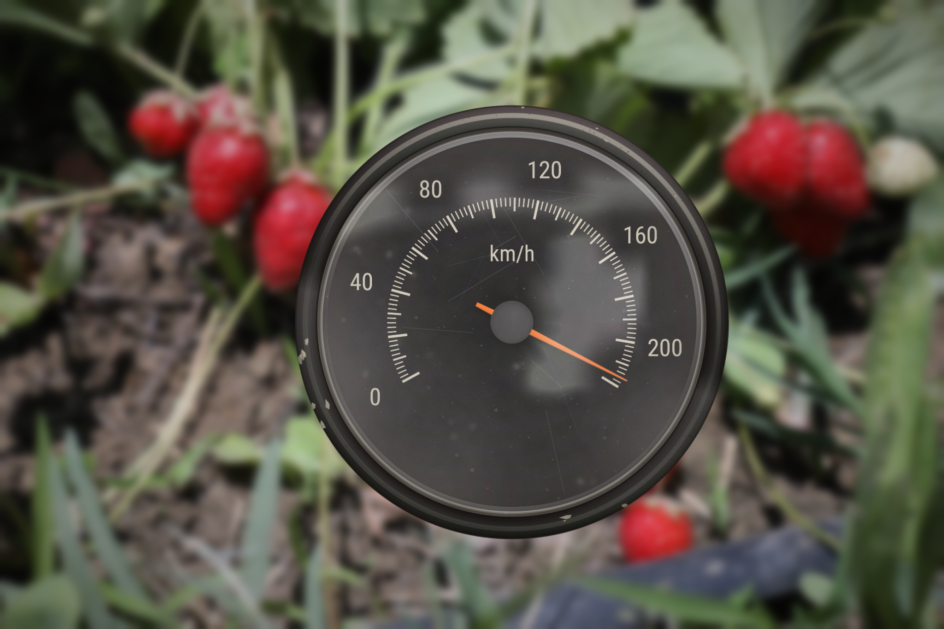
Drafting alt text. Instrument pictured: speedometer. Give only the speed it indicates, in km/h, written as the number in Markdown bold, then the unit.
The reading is **216** km/h
